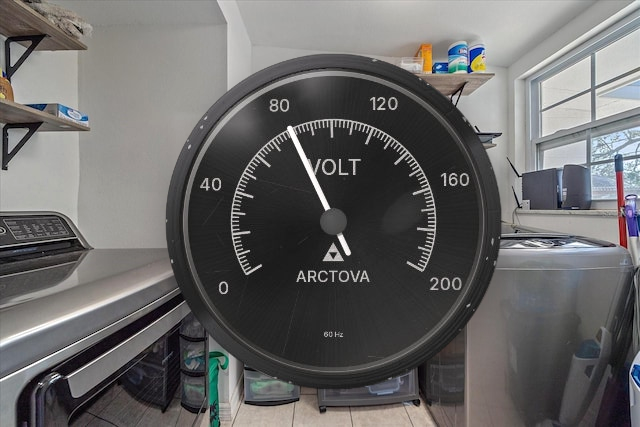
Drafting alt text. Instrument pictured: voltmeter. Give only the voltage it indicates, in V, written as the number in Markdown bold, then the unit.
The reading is **80** V
